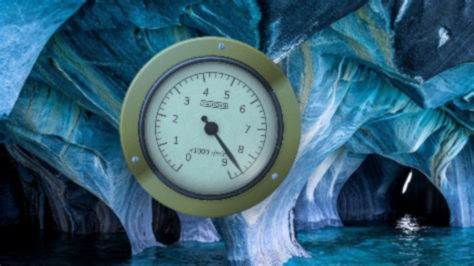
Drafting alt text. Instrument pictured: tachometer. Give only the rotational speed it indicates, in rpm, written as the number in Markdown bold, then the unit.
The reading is **8600** rpm
